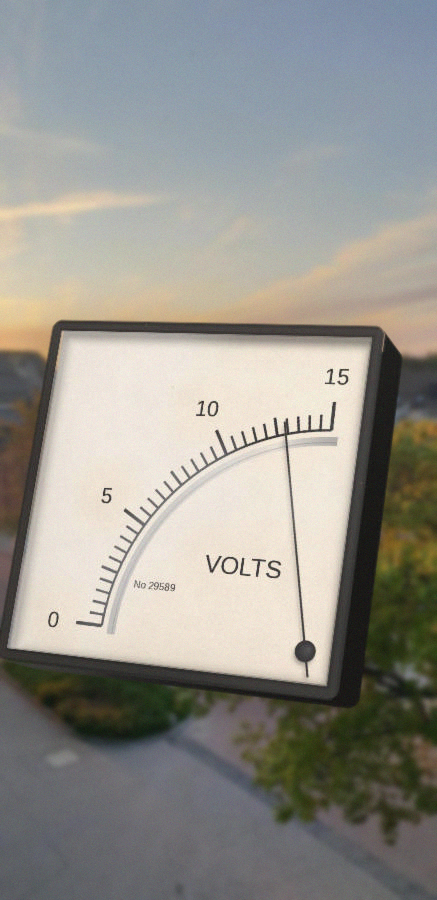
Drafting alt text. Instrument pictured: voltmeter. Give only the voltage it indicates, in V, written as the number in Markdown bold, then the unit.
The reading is **13** V
